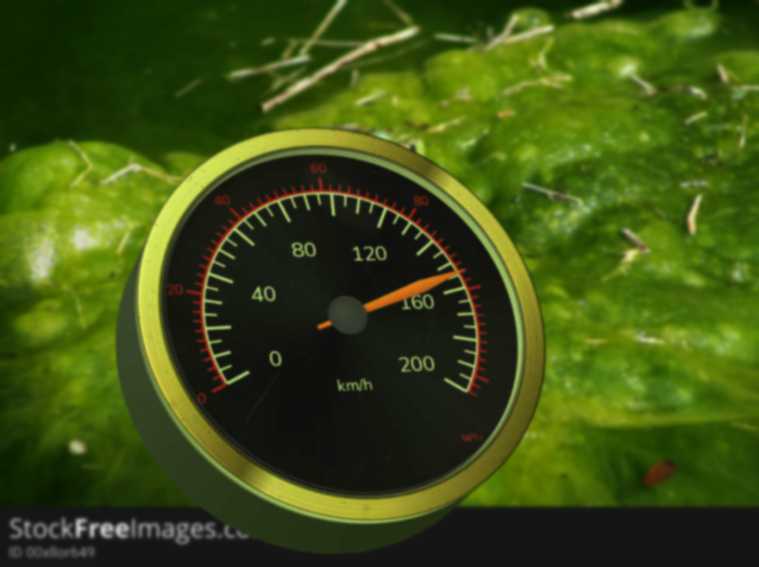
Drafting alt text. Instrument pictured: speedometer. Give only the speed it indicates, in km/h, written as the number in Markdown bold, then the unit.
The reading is **155** km/h
